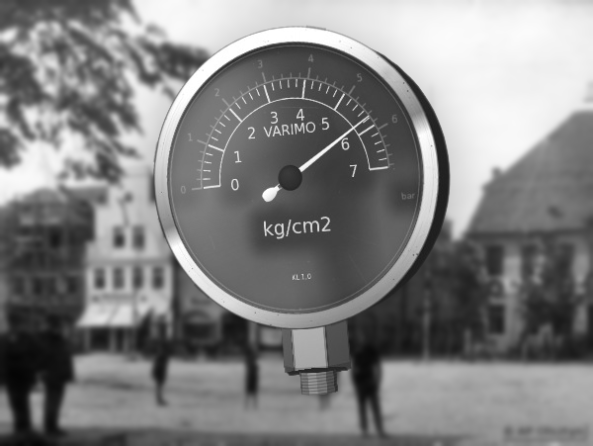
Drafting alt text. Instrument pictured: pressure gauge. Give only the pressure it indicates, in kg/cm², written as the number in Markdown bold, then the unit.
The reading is **5.8** kg/cm²
